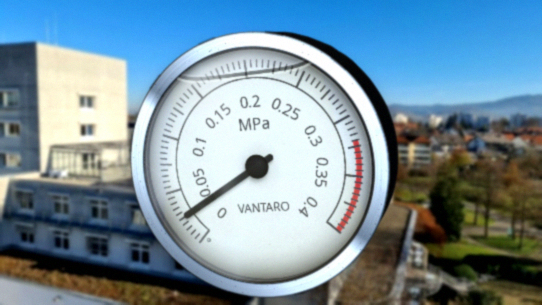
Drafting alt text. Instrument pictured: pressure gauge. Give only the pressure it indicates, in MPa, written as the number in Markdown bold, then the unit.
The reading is **0.025** MPa
